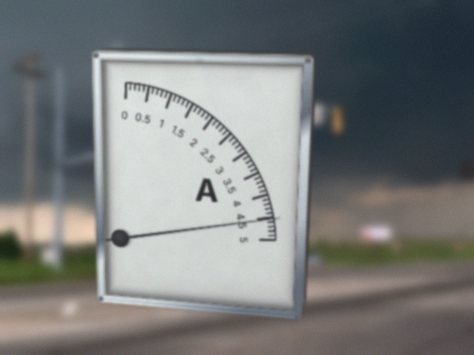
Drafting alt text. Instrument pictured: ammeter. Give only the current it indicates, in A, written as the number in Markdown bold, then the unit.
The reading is **4.5** A
